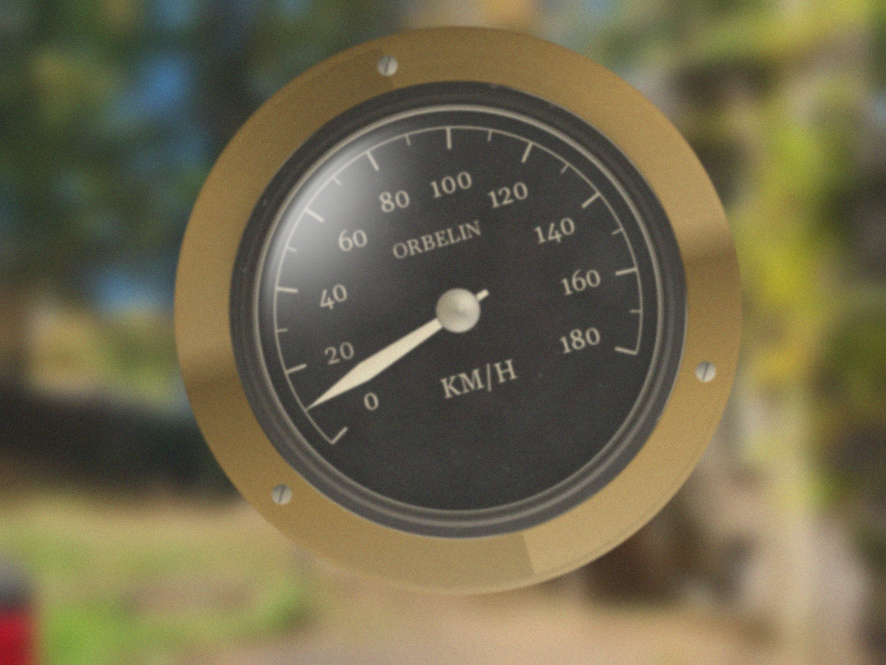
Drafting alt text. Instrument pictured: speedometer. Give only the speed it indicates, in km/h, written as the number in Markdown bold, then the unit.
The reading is **10** km/h
